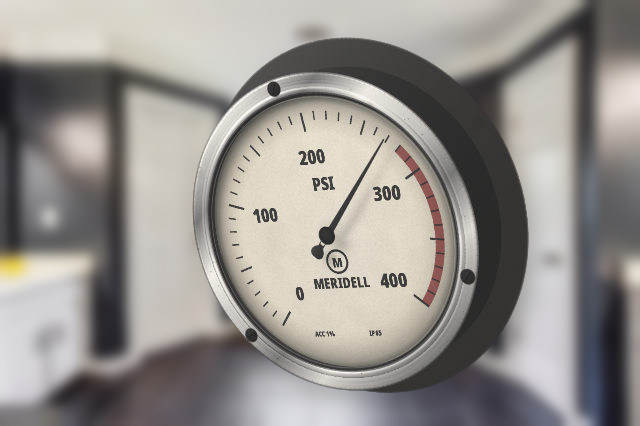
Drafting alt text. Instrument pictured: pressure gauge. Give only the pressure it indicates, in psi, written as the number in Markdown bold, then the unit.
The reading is **270** psi
